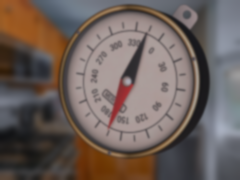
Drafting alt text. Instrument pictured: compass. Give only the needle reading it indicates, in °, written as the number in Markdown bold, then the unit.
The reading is **165** °
